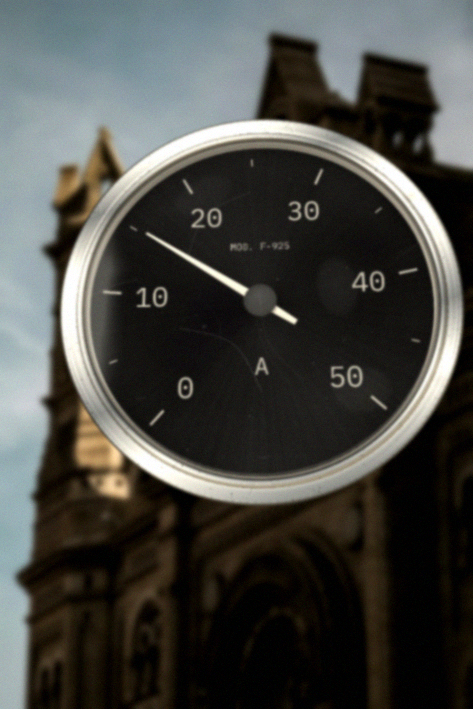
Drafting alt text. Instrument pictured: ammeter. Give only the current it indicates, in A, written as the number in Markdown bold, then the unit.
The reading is **15** A
